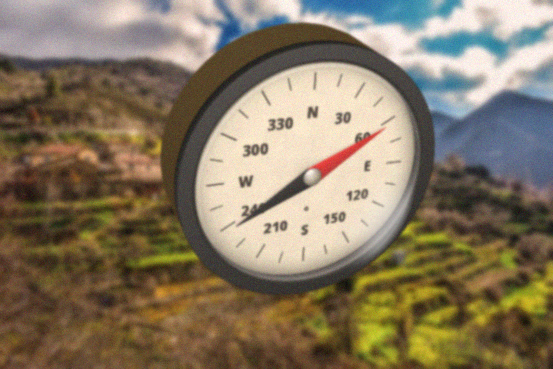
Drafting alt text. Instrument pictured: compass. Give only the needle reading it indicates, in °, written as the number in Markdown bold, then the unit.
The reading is **60** °
